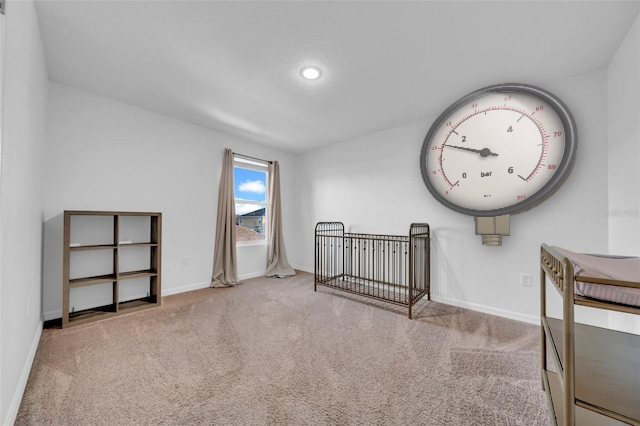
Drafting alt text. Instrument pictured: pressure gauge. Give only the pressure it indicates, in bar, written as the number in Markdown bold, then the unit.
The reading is **1.5** bar
